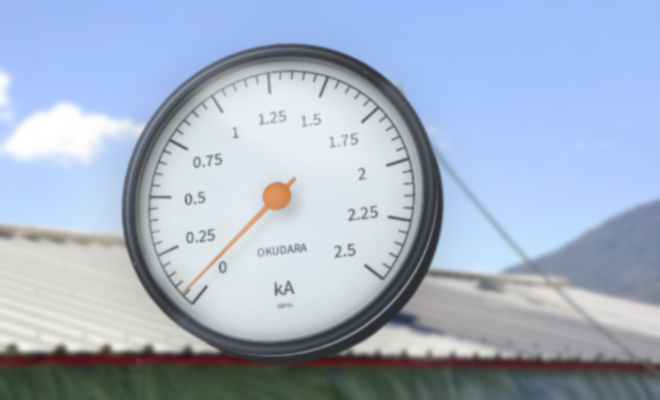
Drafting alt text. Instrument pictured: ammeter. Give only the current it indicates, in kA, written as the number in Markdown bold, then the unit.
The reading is **0.05** kA
